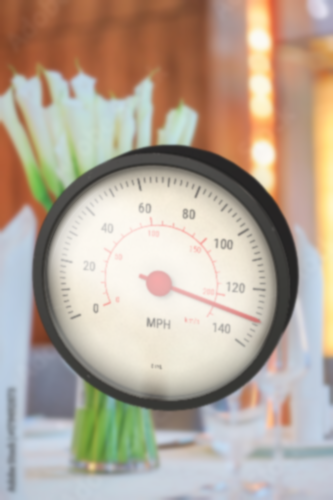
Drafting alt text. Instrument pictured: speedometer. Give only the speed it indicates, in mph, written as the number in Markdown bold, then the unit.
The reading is **130** mph
